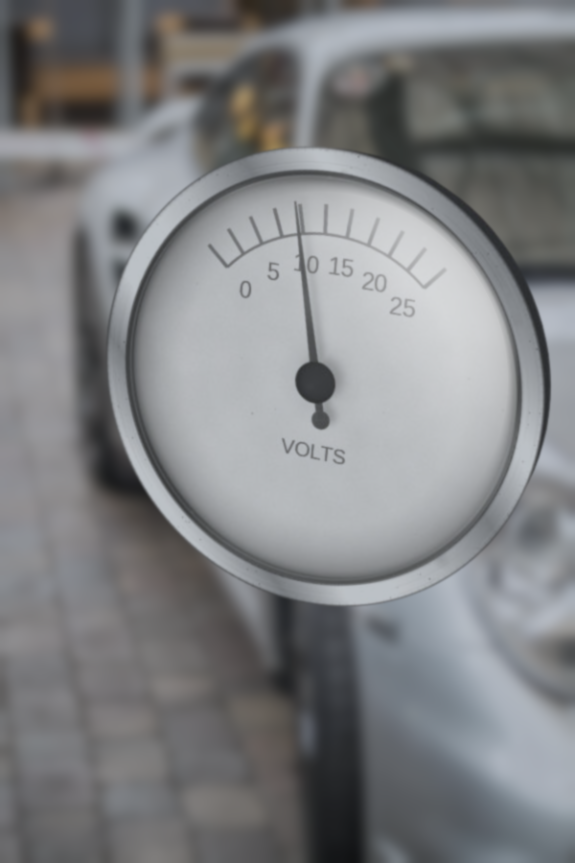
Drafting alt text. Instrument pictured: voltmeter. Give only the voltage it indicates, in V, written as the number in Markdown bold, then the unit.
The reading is **10** V
